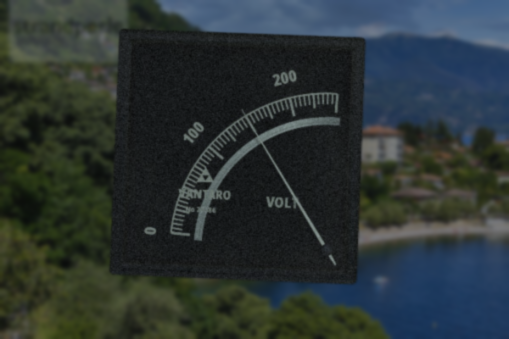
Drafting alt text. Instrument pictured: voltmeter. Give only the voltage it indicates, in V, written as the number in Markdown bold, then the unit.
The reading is **150** V
